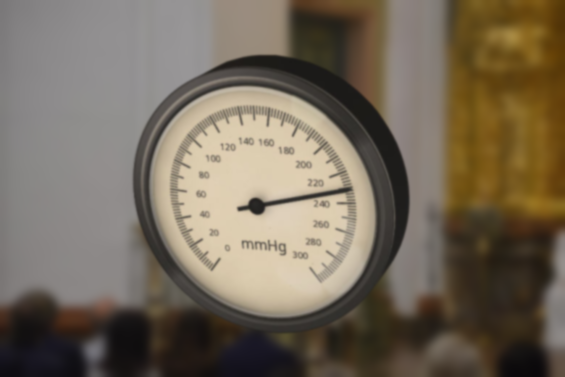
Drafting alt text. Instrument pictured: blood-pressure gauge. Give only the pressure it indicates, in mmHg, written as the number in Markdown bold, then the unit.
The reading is **230** mmHg
